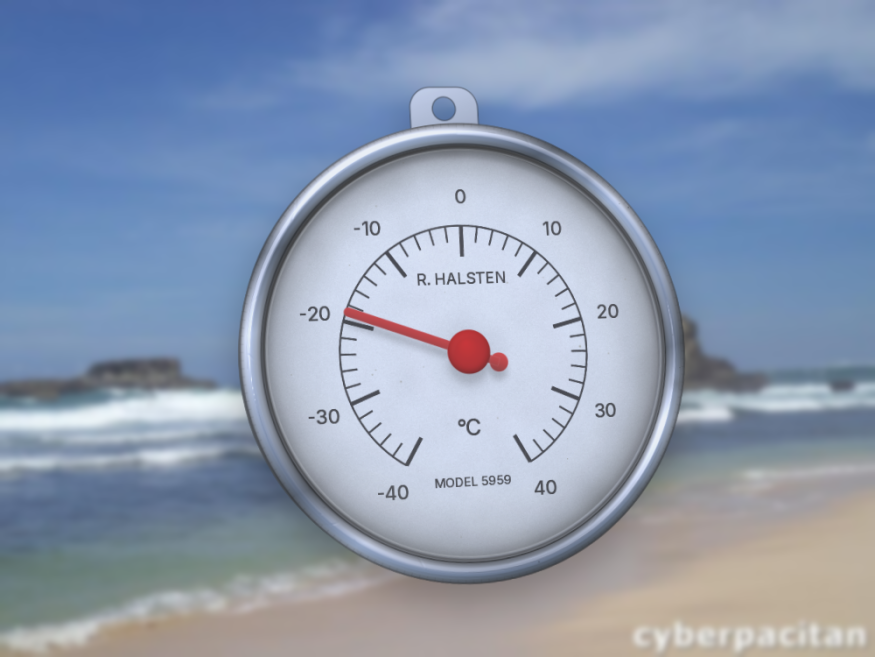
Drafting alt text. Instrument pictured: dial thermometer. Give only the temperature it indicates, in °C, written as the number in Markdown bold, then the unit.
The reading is **-19** °C
